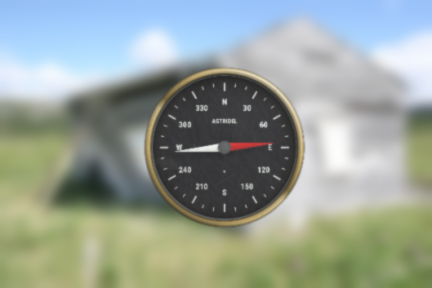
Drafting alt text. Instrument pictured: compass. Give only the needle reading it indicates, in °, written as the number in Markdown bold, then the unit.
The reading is **85** °
